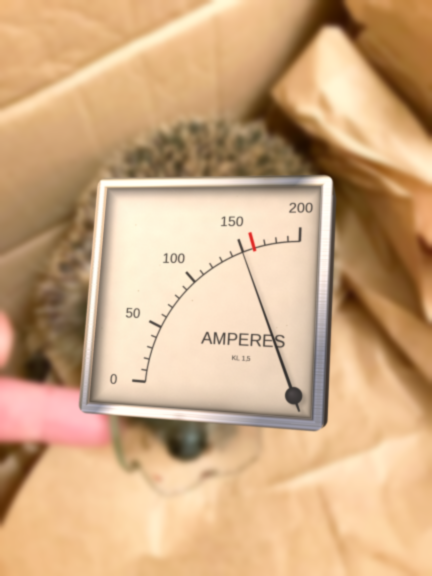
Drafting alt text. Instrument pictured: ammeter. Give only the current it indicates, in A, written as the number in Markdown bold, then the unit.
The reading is **150** A
